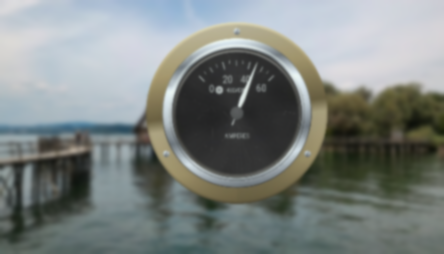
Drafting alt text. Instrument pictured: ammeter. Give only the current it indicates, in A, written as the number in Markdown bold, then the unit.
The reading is **45** A
